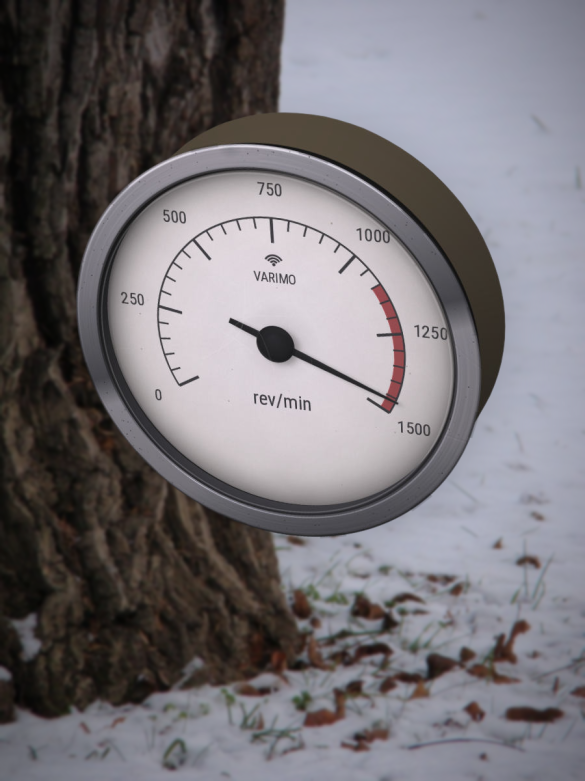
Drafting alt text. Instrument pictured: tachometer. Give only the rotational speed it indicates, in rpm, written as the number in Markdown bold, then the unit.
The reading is **1450** rpm
